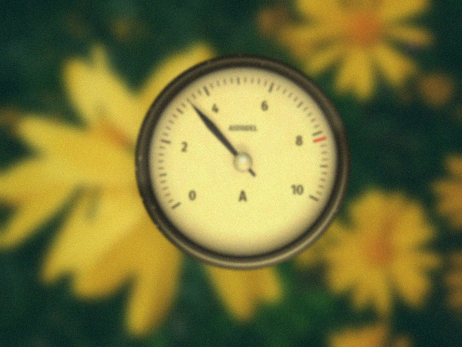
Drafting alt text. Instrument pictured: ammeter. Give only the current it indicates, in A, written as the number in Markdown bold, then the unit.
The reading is **3.4** A
